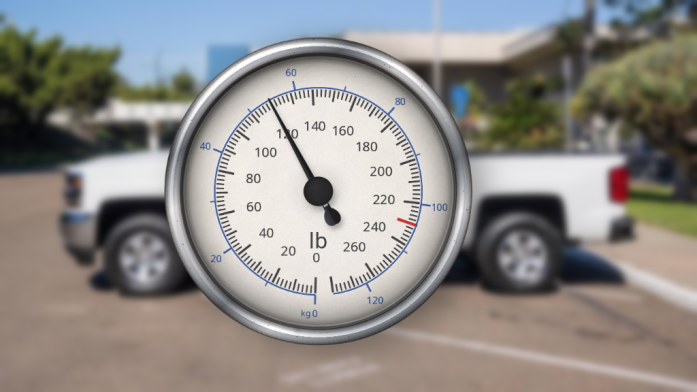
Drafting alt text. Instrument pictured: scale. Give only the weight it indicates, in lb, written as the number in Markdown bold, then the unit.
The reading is **120** lb
